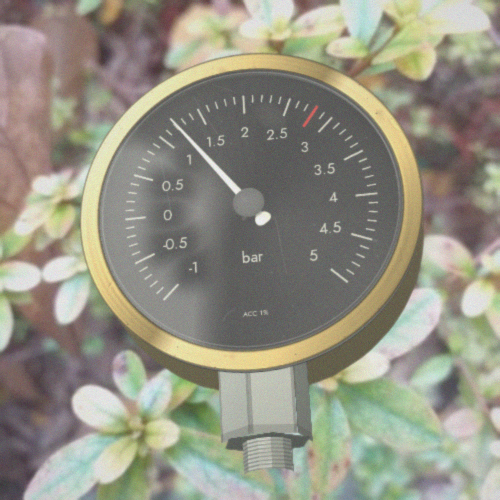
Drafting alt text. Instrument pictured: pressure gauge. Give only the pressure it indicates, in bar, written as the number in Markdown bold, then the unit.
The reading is **1.2** bar
